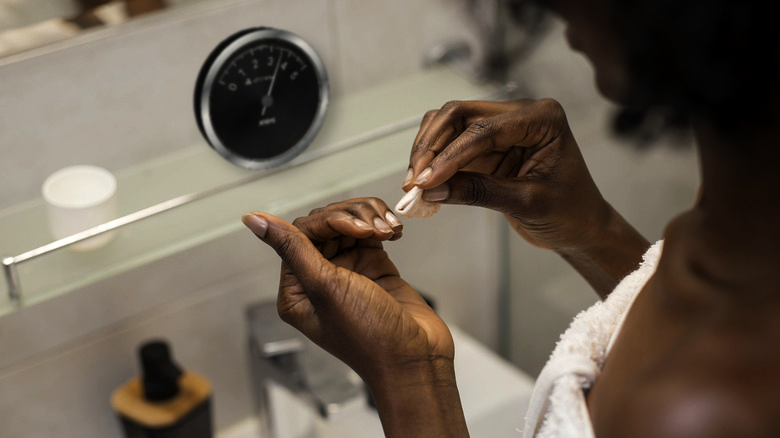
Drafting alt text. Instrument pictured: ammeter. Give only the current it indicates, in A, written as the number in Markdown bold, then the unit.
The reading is **3.5** A
